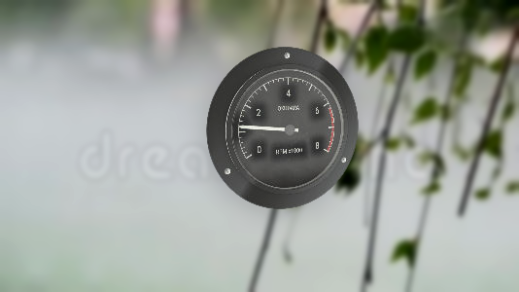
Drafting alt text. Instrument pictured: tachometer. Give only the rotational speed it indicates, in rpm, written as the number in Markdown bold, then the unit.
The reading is **1200** rpm
